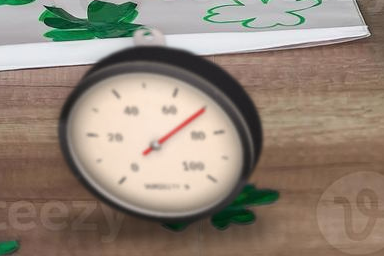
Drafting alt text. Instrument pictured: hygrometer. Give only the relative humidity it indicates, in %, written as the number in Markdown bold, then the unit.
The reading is **70** %
